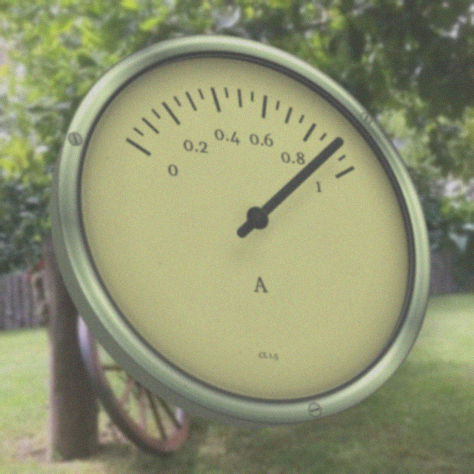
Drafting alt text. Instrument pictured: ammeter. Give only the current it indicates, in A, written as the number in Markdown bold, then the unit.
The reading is **0.9** A
